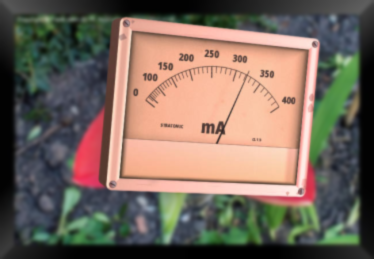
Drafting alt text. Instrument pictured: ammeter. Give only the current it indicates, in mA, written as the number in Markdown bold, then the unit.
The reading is **320** mA
